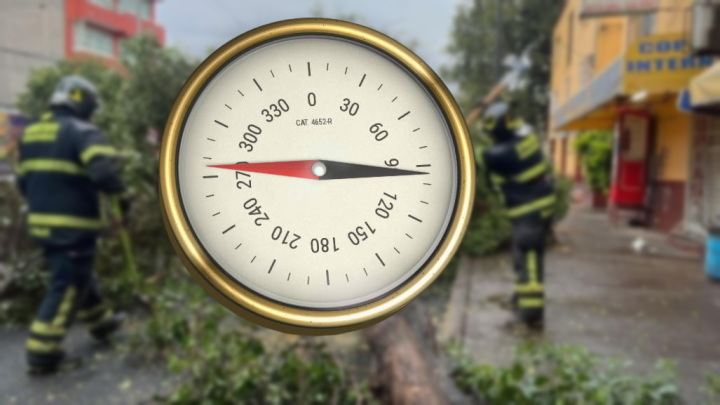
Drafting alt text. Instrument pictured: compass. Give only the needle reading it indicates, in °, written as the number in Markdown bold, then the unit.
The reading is **275** °
